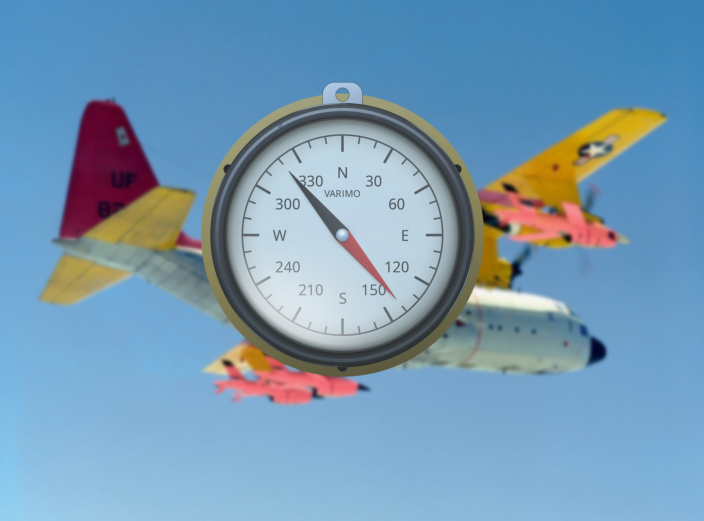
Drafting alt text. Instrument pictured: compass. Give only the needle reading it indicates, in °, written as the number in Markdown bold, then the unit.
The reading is **140** °
